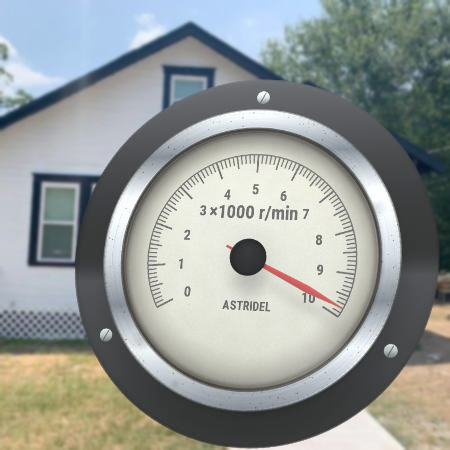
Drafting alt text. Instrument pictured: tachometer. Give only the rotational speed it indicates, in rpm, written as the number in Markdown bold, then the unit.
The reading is **9800** rpm
